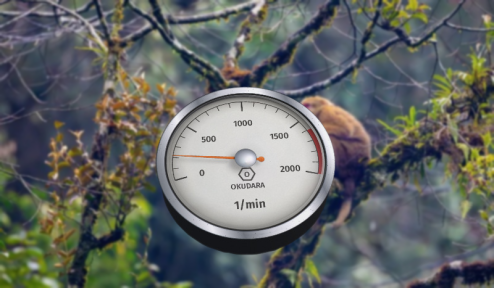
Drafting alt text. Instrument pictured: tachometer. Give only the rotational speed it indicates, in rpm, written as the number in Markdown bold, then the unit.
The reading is **200** rpm
